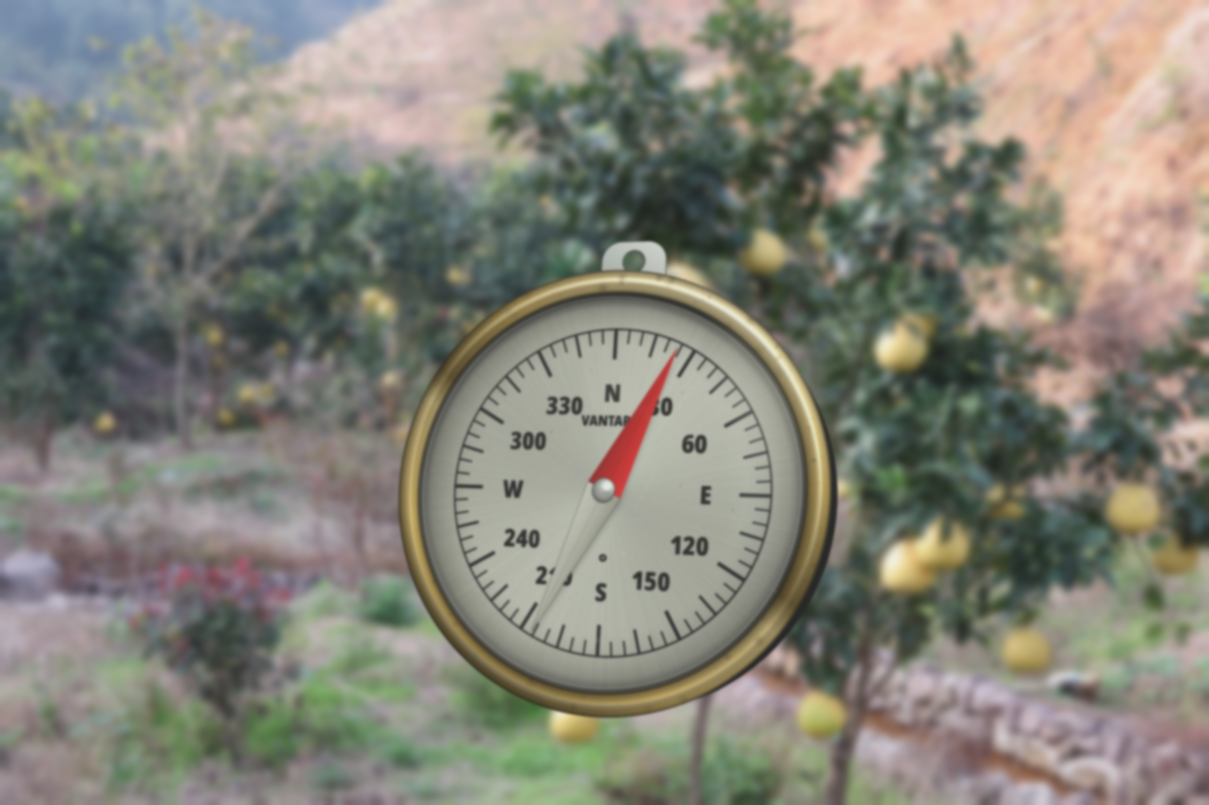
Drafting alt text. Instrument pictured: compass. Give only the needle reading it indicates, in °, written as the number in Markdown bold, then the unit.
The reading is **25** °
